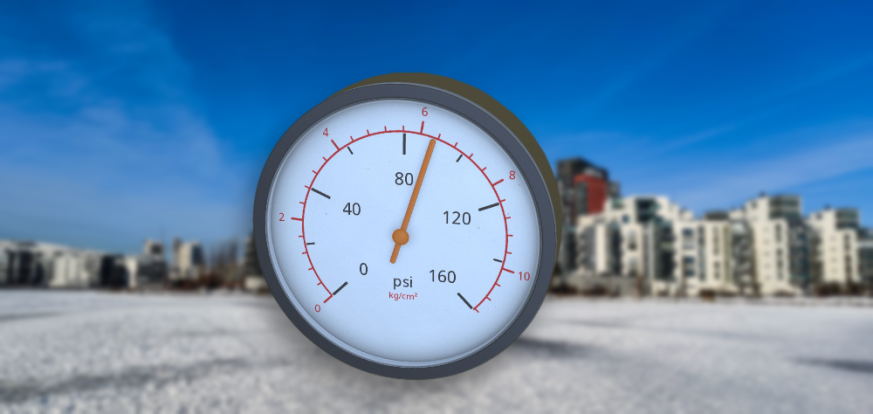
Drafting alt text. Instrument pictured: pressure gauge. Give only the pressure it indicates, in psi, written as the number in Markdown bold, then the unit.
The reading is **90** psi
